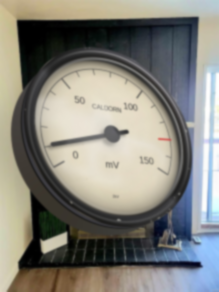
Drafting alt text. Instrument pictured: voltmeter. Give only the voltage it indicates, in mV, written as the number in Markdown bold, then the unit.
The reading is **10** mV
